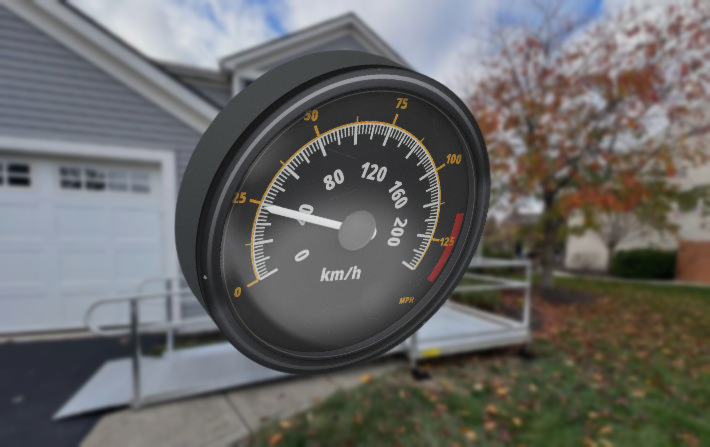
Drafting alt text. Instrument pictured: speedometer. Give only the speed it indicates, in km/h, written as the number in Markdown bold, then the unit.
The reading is **40** km/h
